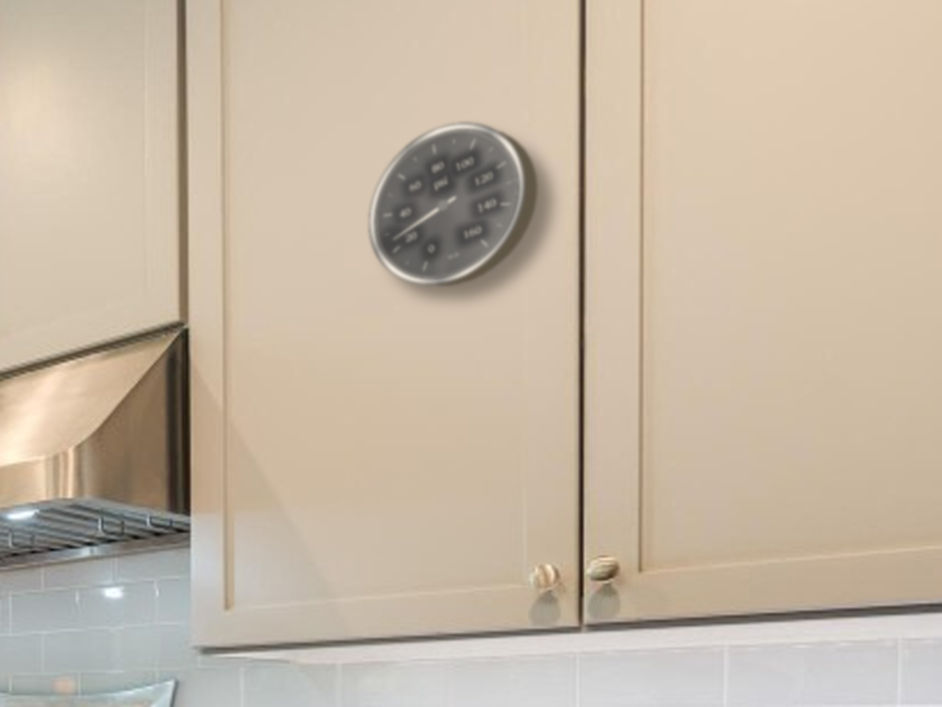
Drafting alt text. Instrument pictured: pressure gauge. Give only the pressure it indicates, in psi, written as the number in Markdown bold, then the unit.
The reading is **25** psi
